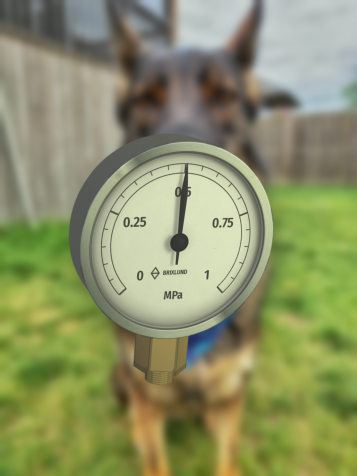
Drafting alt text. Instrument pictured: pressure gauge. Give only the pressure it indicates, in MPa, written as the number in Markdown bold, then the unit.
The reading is **0.5** MPa
